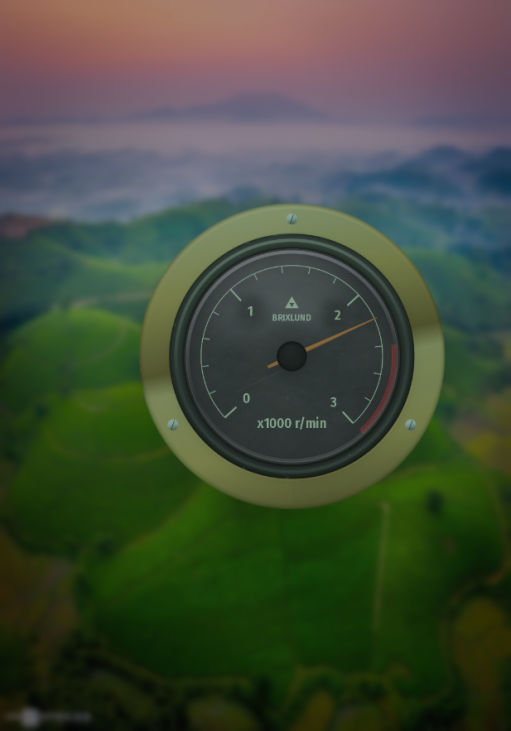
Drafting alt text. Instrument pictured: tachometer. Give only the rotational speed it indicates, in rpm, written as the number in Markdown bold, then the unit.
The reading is **2200** rpm
